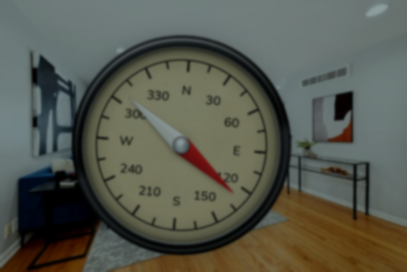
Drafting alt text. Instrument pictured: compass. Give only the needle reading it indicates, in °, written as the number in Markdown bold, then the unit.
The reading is **127.5** °
